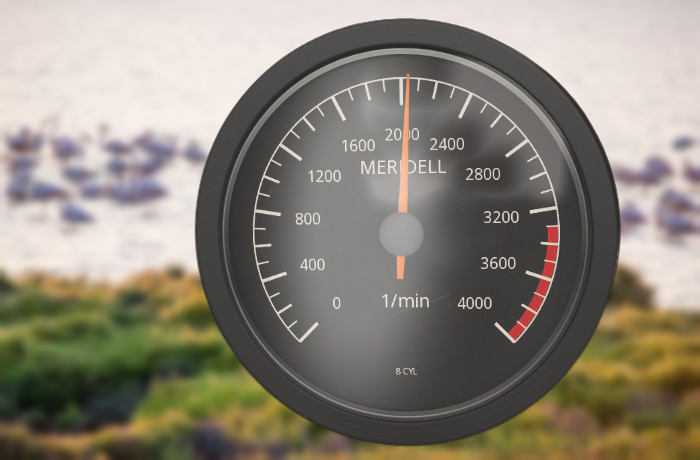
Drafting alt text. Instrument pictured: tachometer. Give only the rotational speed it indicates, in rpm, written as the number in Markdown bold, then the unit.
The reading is **2050** rpm
